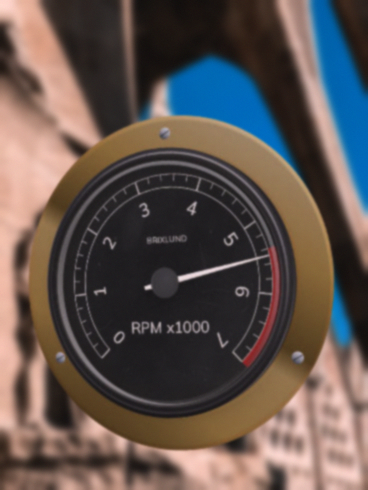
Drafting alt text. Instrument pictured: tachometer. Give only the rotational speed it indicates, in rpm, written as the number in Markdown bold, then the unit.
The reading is **5500** rpm
